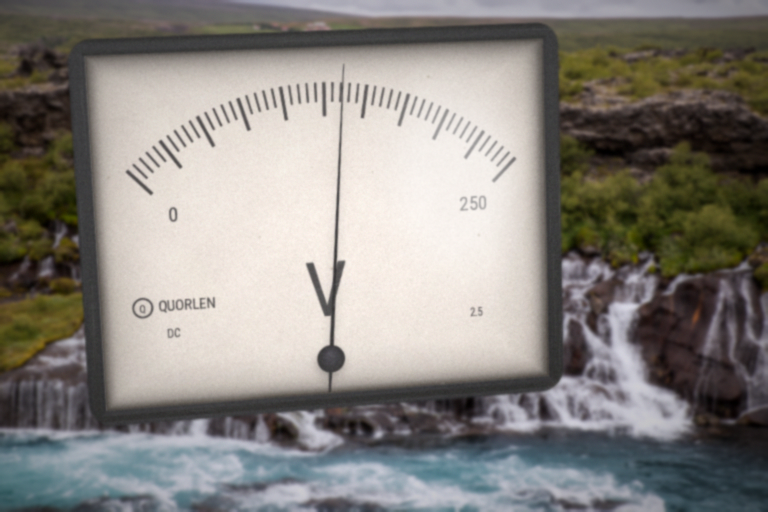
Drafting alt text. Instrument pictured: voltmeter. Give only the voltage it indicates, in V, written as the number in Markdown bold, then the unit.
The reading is **135** V
